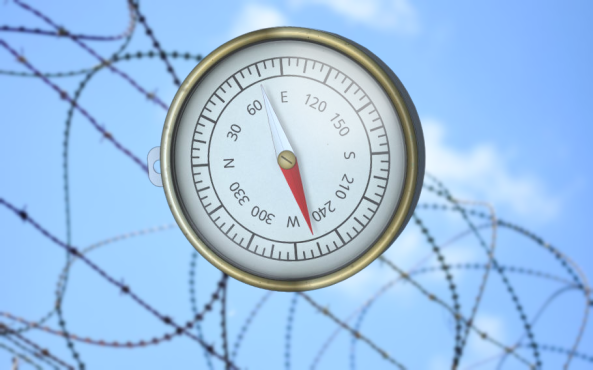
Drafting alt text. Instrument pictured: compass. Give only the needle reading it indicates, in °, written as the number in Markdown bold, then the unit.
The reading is **255** °
